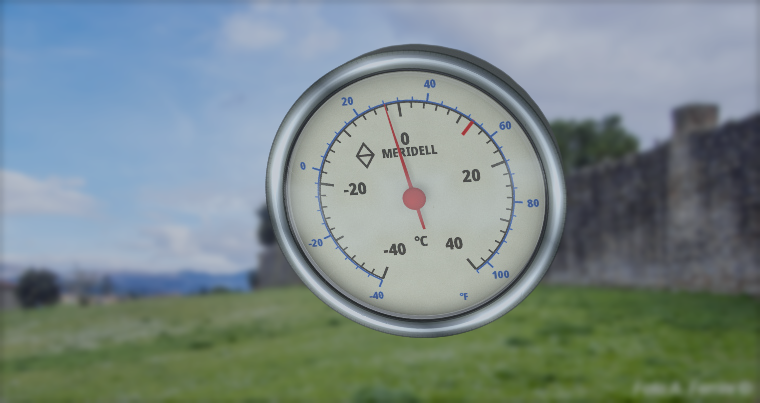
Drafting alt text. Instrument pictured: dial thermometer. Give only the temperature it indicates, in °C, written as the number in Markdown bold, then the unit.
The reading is **-2** °C
